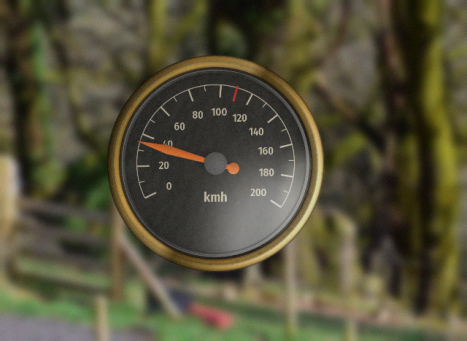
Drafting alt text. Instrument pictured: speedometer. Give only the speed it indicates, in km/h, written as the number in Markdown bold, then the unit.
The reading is **35** km/h
